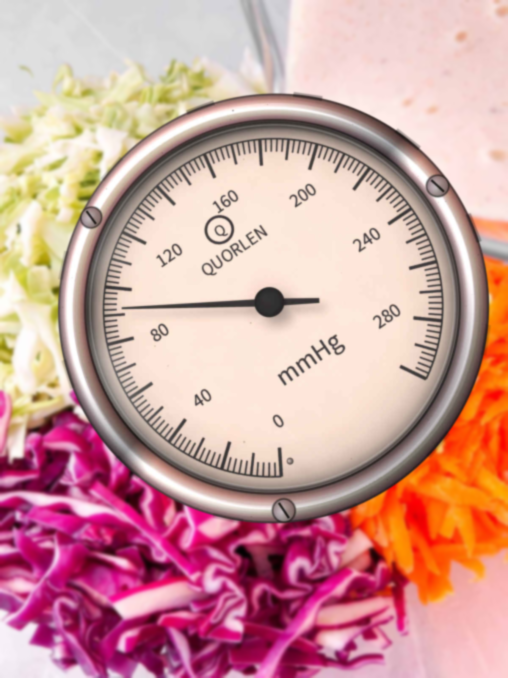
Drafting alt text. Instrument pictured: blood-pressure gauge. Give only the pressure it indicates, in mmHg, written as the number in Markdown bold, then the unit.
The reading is **92** mmHg
